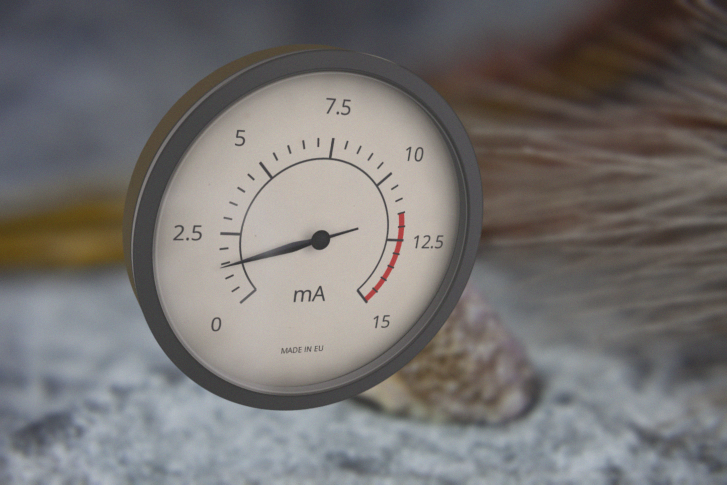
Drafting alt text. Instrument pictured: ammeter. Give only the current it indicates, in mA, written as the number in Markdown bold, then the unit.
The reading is **1.5** mA
